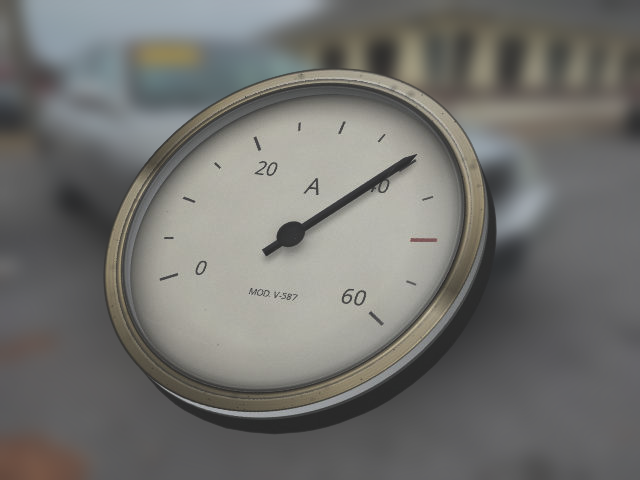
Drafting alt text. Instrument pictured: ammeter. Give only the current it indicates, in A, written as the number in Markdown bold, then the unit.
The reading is **40** A
